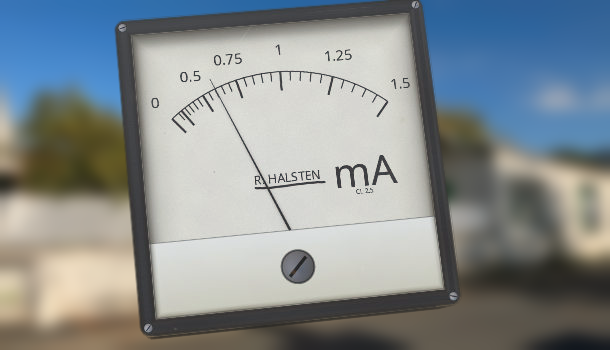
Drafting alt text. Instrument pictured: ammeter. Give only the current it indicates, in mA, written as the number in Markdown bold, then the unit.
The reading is **0.6** mA
